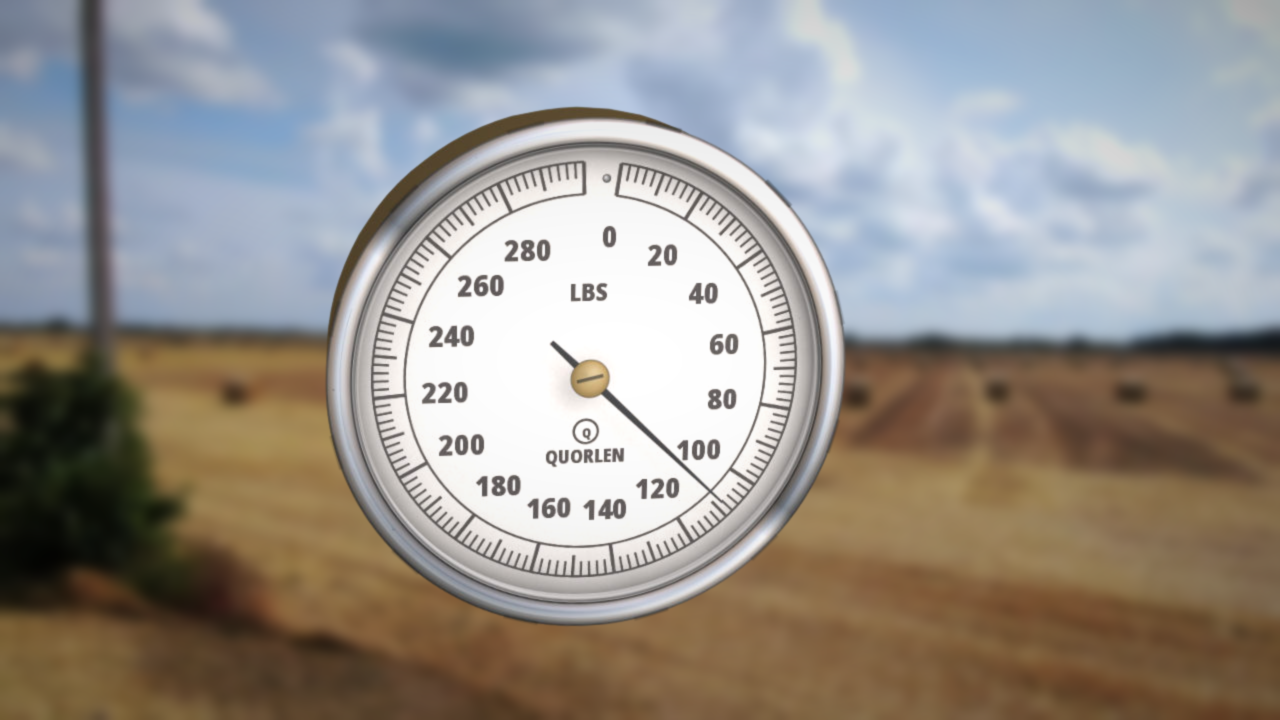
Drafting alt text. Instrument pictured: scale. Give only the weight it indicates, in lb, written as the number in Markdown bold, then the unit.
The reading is **108** lb
